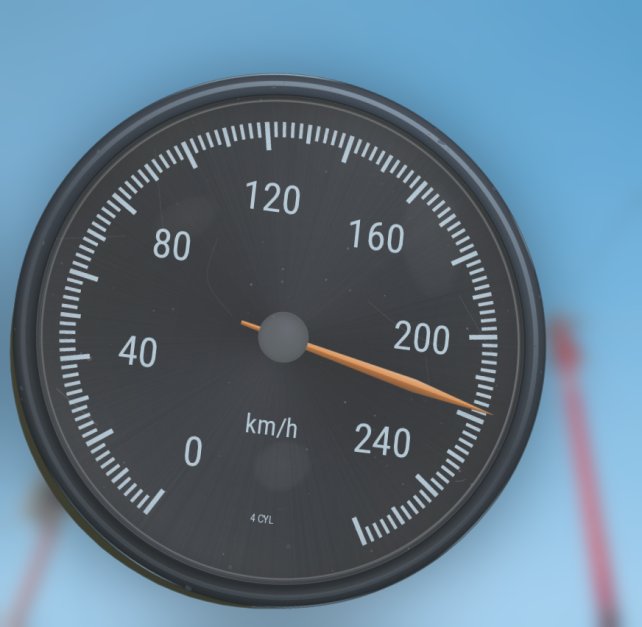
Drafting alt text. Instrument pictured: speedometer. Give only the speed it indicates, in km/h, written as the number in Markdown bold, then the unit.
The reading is **218** km/h
